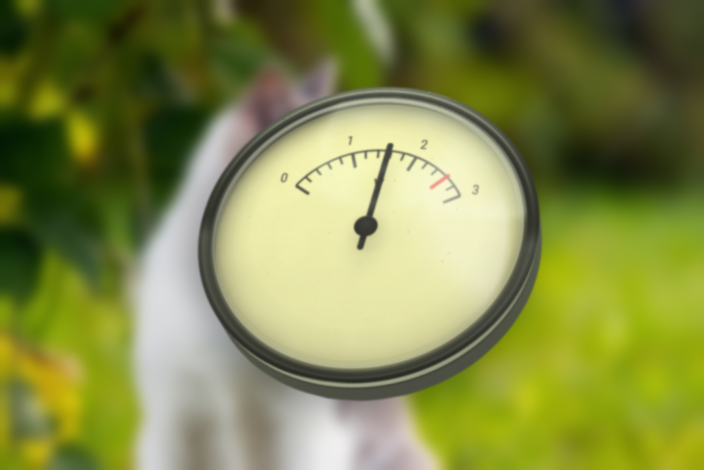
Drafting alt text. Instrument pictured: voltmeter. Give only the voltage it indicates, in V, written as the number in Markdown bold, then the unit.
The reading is **1.6** V
